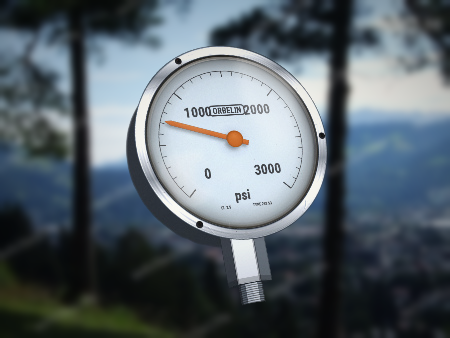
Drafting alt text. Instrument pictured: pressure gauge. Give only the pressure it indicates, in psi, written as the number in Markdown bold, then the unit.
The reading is **700** psi
